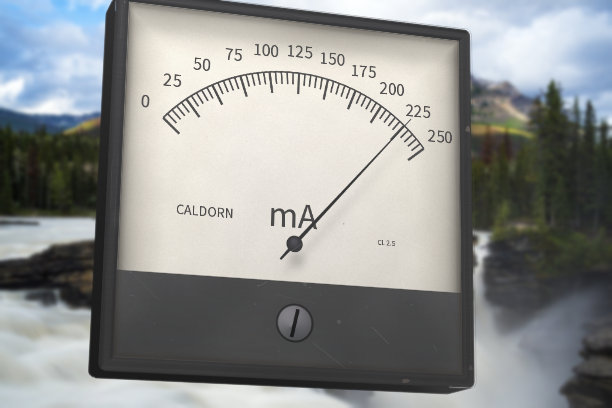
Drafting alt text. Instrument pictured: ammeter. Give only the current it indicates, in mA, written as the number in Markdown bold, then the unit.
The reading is **225** mA
